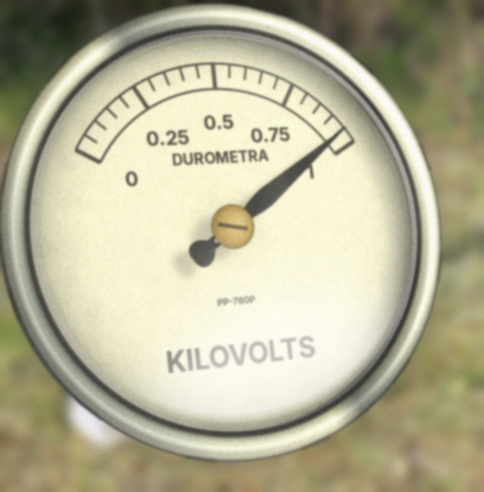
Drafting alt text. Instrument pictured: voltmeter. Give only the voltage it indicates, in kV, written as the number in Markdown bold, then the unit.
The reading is **0.95** kV
